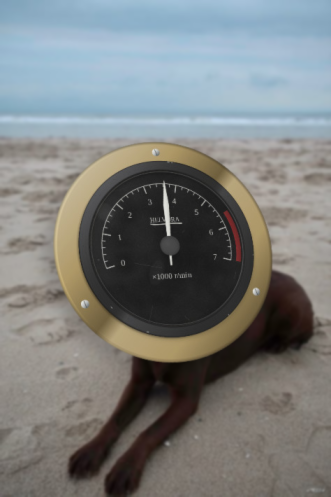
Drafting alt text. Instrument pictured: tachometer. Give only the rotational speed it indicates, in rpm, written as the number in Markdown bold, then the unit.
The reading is **3600** rpm
